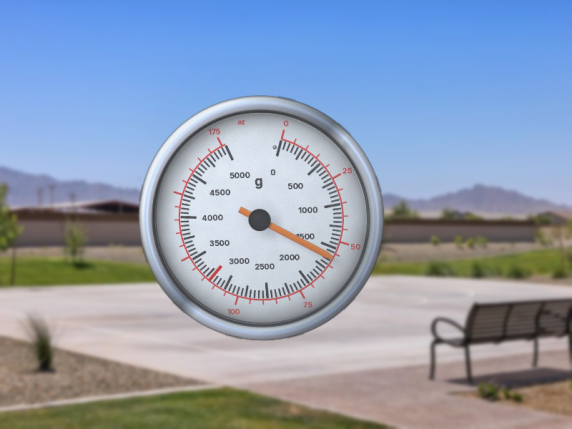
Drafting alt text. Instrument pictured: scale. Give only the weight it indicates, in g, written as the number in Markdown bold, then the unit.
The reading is **1600** g
